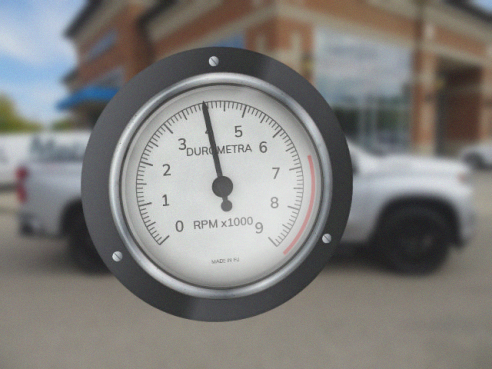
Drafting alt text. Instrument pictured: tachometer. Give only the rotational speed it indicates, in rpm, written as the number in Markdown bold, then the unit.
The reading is **4000** rpm
